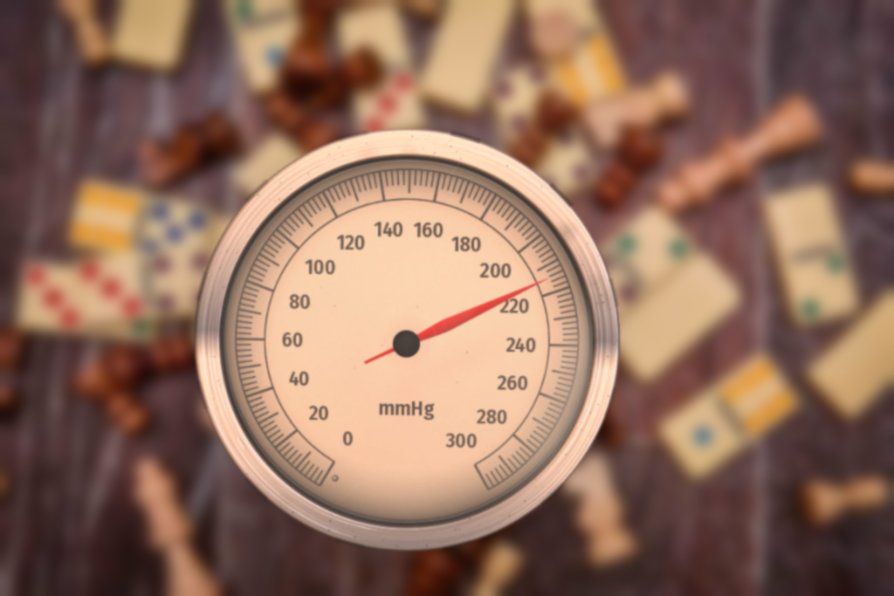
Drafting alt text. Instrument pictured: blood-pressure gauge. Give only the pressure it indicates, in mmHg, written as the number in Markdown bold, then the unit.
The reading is **214** mmHg
